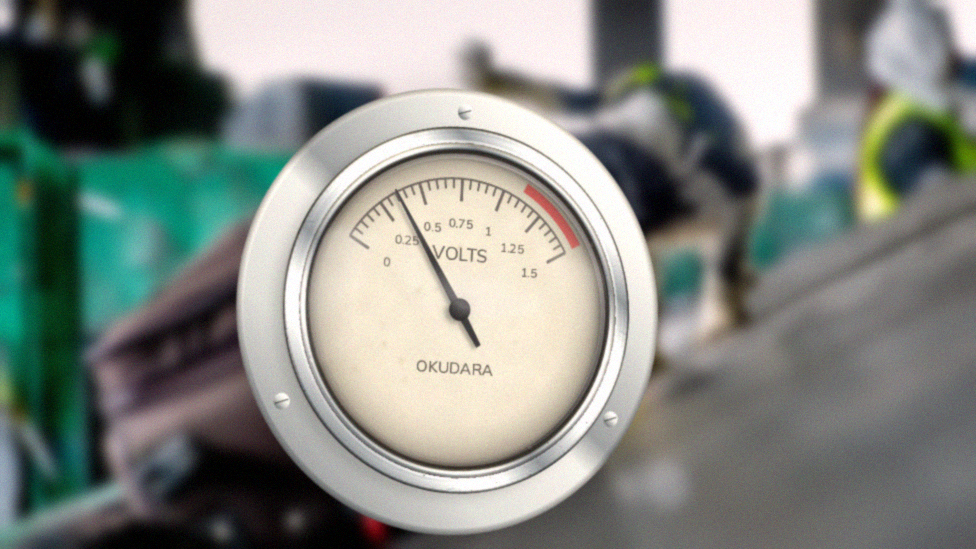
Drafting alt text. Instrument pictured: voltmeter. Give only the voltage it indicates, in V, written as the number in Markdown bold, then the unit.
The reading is **0.35** V
